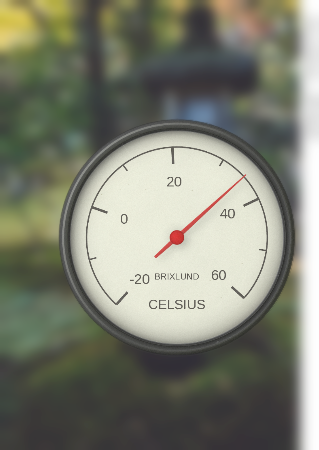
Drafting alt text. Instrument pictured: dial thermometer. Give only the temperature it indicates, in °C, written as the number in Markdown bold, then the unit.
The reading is **35** °C
